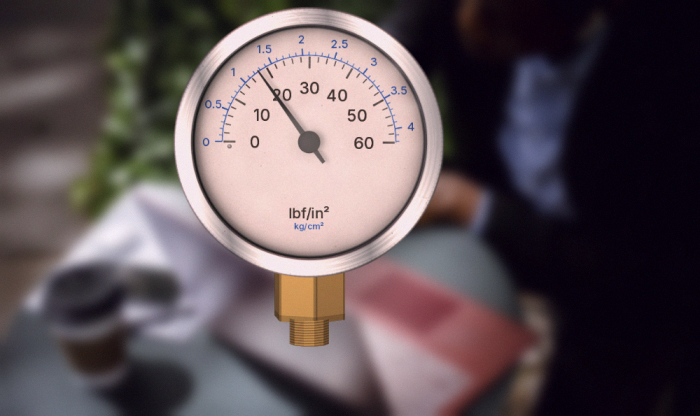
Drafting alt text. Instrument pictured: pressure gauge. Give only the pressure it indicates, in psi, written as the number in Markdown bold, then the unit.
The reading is **18** psi
